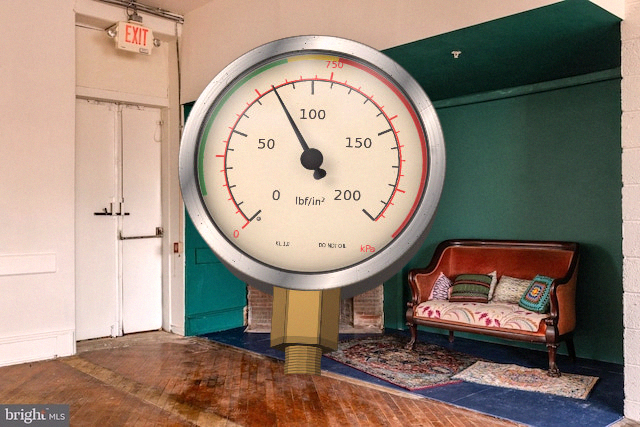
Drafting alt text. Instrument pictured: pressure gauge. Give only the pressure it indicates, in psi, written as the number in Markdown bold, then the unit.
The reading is **80** psi
